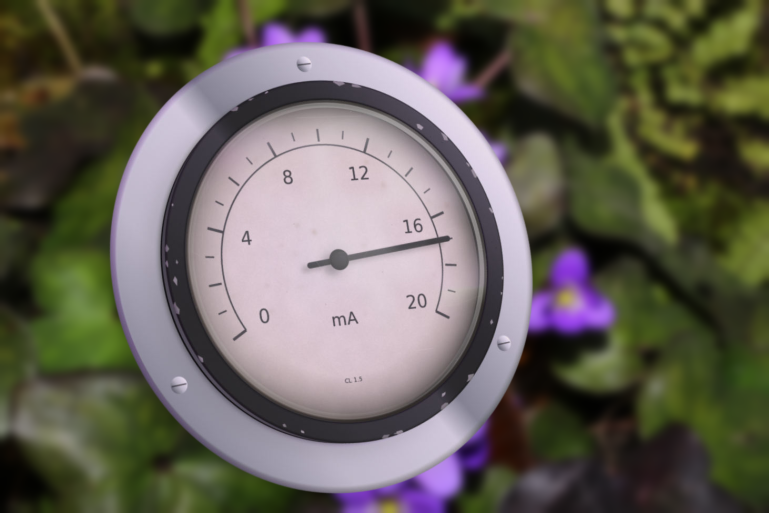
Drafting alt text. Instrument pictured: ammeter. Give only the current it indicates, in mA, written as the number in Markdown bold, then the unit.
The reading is **17** mA
